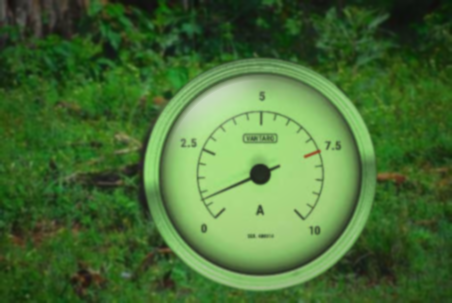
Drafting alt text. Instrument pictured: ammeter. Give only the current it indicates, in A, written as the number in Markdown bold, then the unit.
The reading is **0.75** A
